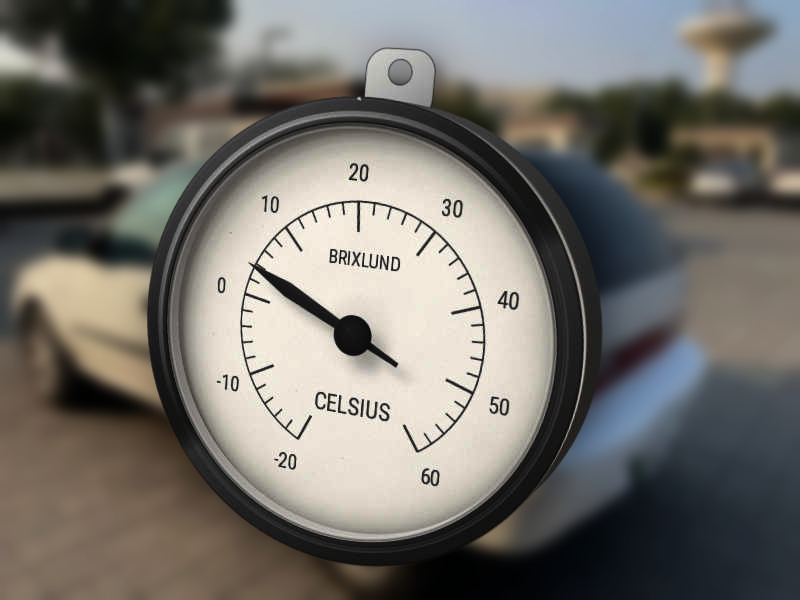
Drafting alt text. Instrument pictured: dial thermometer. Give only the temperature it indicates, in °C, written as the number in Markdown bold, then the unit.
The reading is **4** °C
